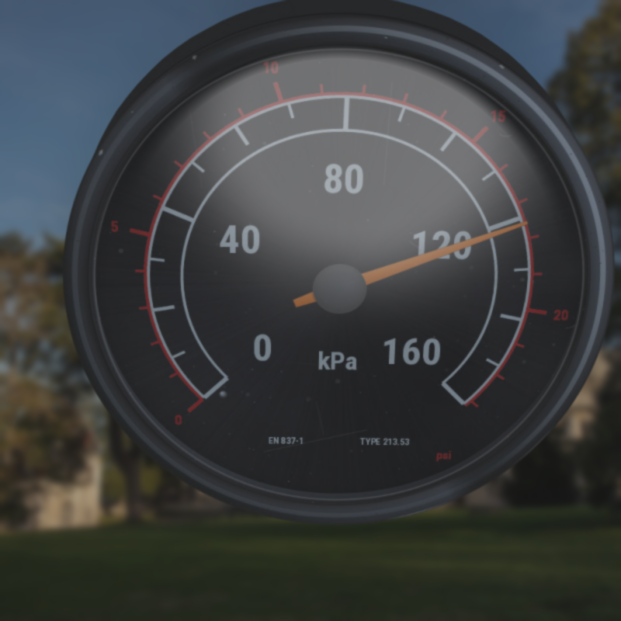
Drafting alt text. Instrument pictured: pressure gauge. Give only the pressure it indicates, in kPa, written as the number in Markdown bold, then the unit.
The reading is **120** kPa
